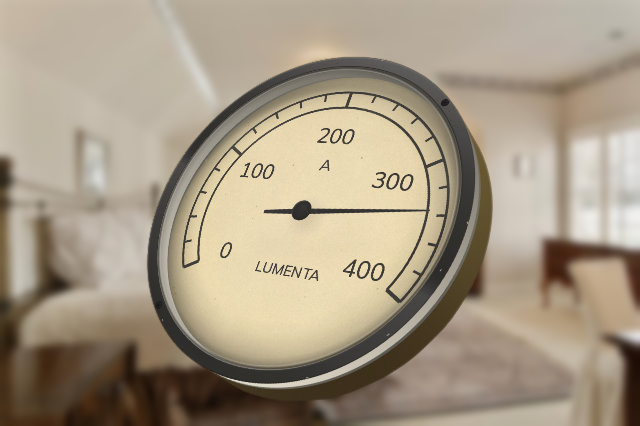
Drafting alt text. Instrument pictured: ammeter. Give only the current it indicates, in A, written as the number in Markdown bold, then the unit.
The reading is **340** A
